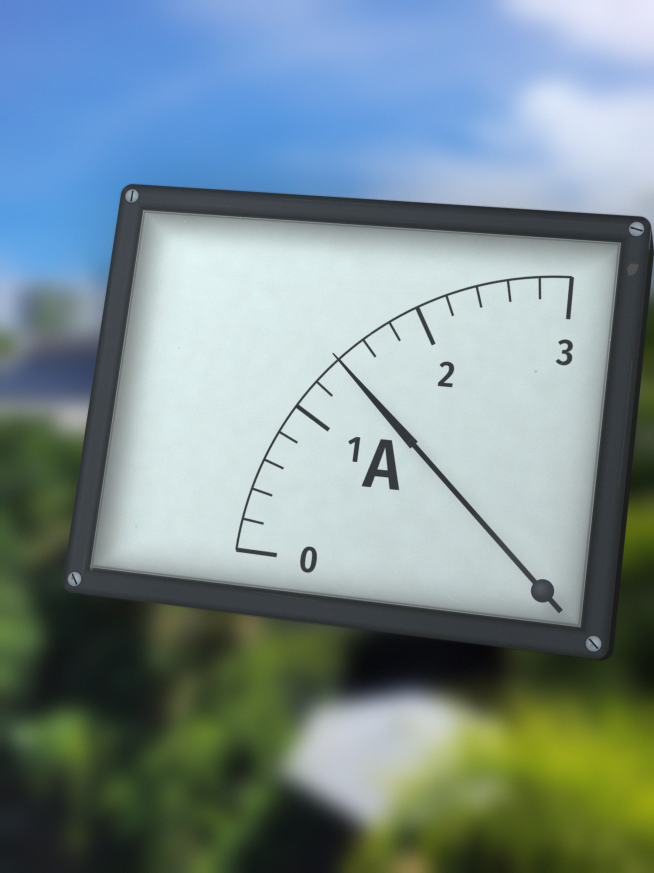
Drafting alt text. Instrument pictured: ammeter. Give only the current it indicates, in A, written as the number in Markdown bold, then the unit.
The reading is **1.4** A
